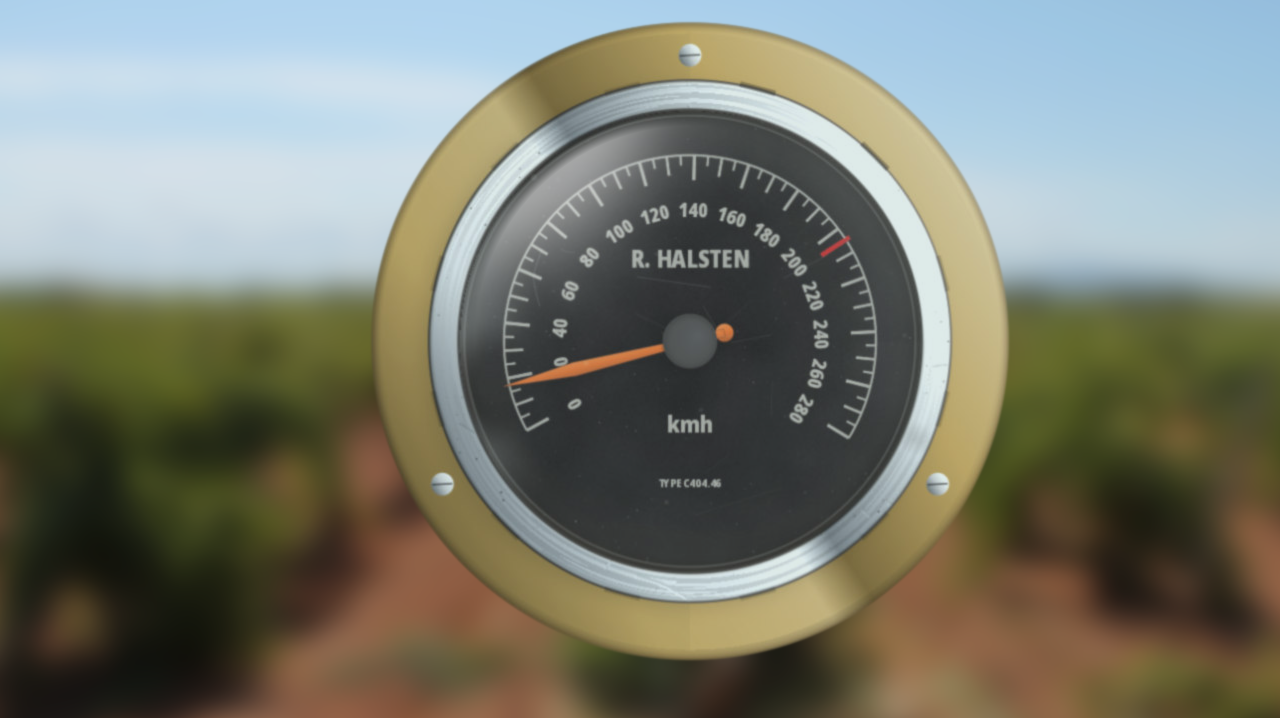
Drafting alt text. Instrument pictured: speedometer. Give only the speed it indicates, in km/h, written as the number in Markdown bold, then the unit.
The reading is **17.5** km/h
